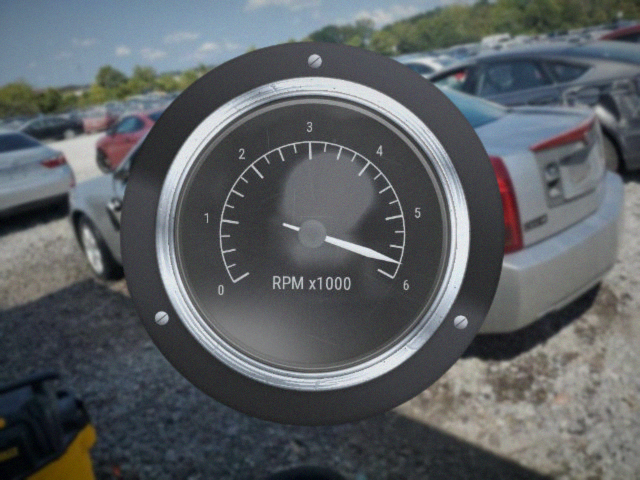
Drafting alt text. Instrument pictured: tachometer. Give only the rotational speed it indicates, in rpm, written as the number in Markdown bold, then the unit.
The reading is **5750** rpm
